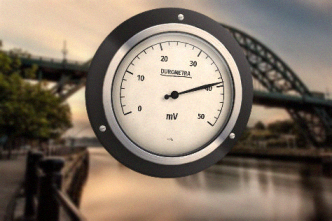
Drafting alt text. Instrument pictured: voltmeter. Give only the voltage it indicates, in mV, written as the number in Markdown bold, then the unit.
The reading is **39** mV
